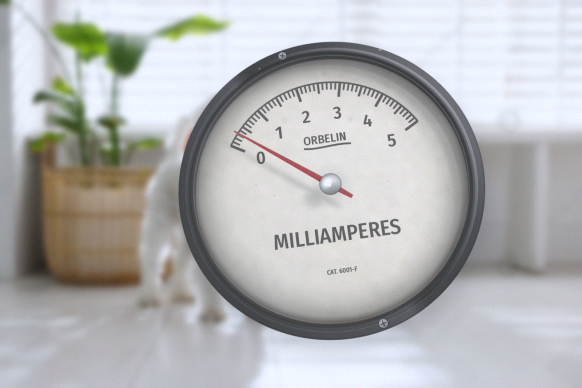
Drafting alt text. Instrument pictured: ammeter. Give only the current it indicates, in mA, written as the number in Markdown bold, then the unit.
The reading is **0.3** mA
